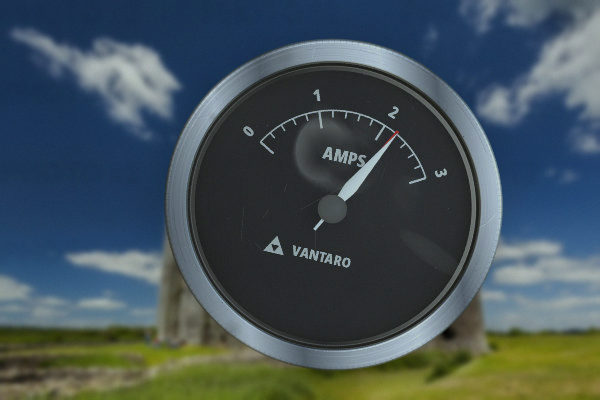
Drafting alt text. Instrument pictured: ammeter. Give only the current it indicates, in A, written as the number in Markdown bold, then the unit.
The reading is **2.2** A
